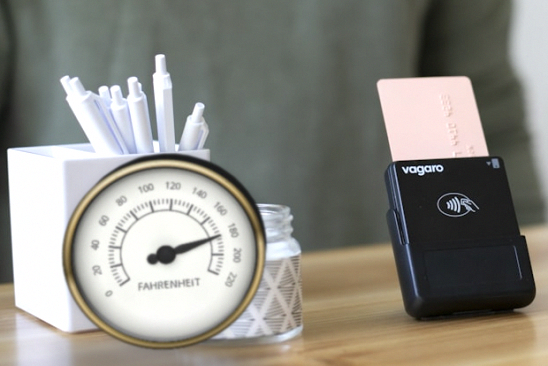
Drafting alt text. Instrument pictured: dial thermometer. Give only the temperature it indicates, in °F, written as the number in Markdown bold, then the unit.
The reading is **180** °F
